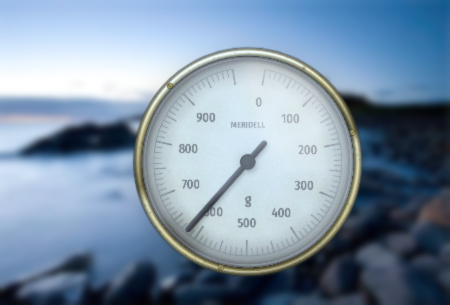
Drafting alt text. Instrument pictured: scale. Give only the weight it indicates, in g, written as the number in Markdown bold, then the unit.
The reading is **620** g
